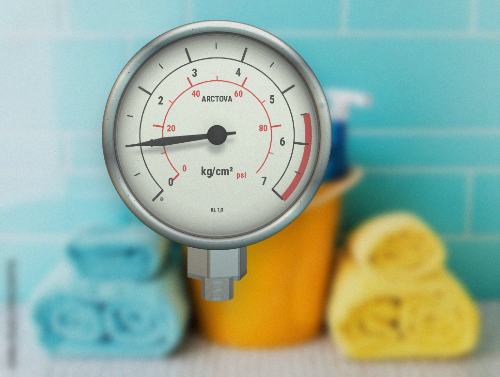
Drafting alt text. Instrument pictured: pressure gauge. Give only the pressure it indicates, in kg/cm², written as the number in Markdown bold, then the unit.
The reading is **1** kg/cm²
